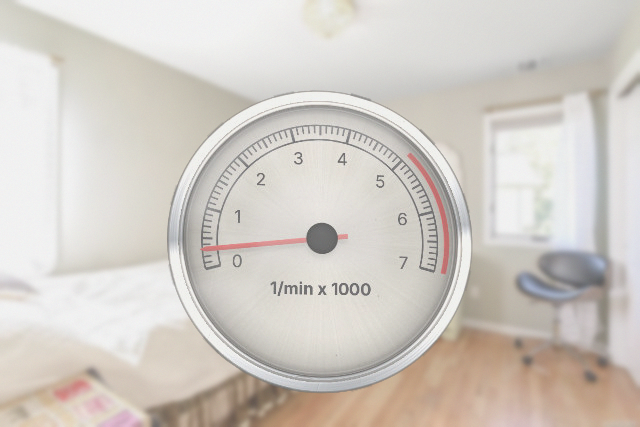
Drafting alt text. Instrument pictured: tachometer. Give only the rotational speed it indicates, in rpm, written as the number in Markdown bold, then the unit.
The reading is **300** rpm
